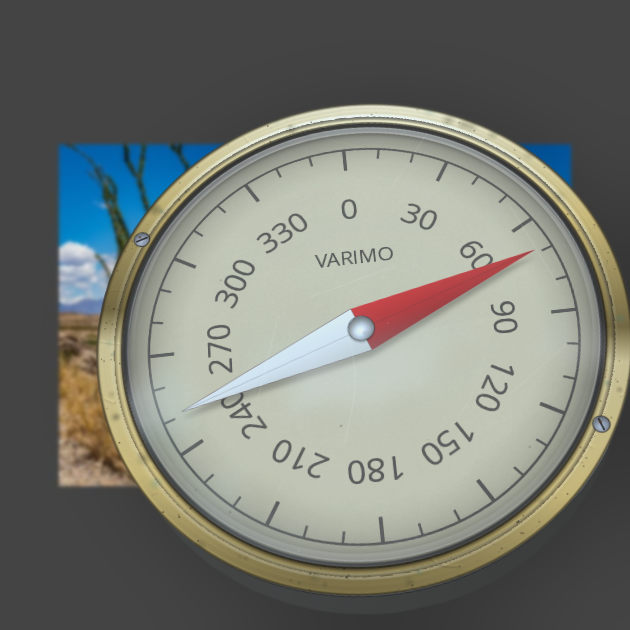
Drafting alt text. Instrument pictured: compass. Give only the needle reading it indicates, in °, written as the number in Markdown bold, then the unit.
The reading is **70** °
